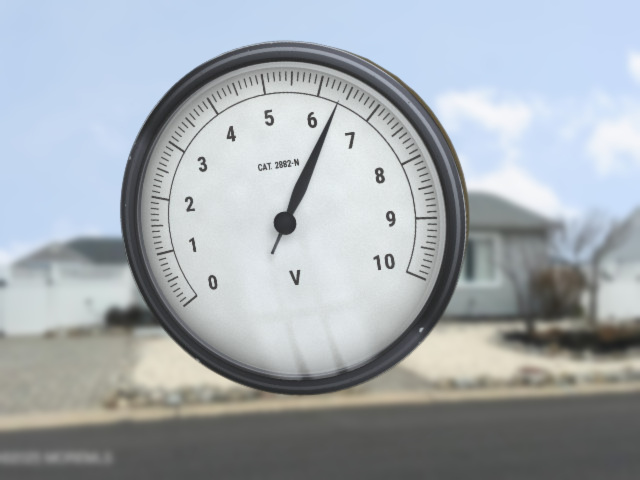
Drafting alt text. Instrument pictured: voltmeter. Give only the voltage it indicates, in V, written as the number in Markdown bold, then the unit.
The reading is **6.4** V
